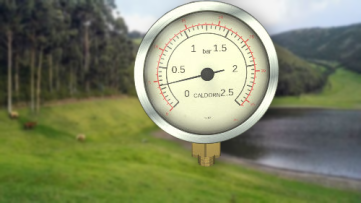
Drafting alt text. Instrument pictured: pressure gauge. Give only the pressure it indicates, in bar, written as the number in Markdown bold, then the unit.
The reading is **0.3** bar
